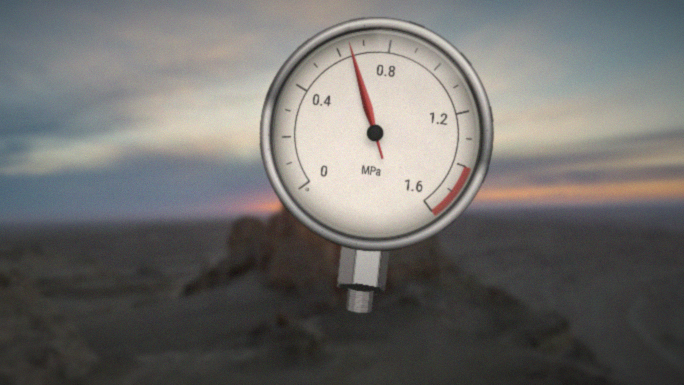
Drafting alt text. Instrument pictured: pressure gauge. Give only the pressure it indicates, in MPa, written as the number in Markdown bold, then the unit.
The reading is **0.65** MPa
